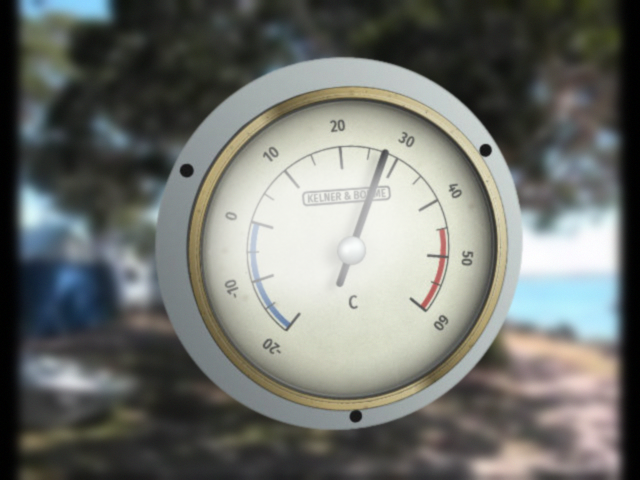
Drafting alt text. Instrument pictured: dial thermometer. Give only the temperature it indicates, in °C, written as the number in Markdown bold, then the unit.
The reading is **27.5** °C
